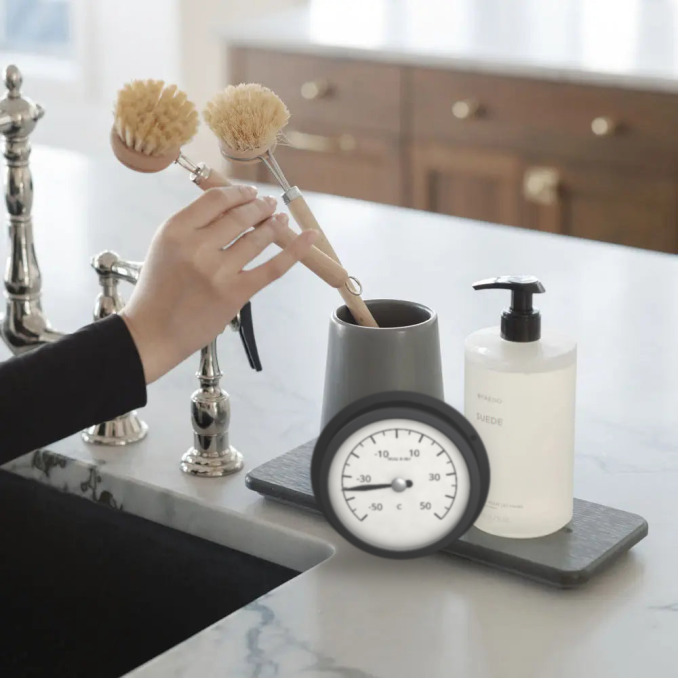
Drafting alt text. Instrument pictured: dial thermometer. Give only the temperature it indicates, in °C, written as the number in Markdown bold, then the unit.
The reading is **-35** °C
